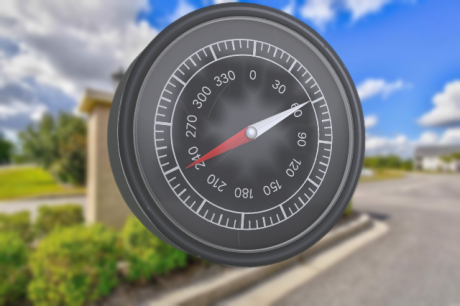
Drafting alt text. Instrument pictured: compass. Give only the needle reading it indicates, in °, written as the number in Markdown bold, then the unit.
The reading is **237.5** °
